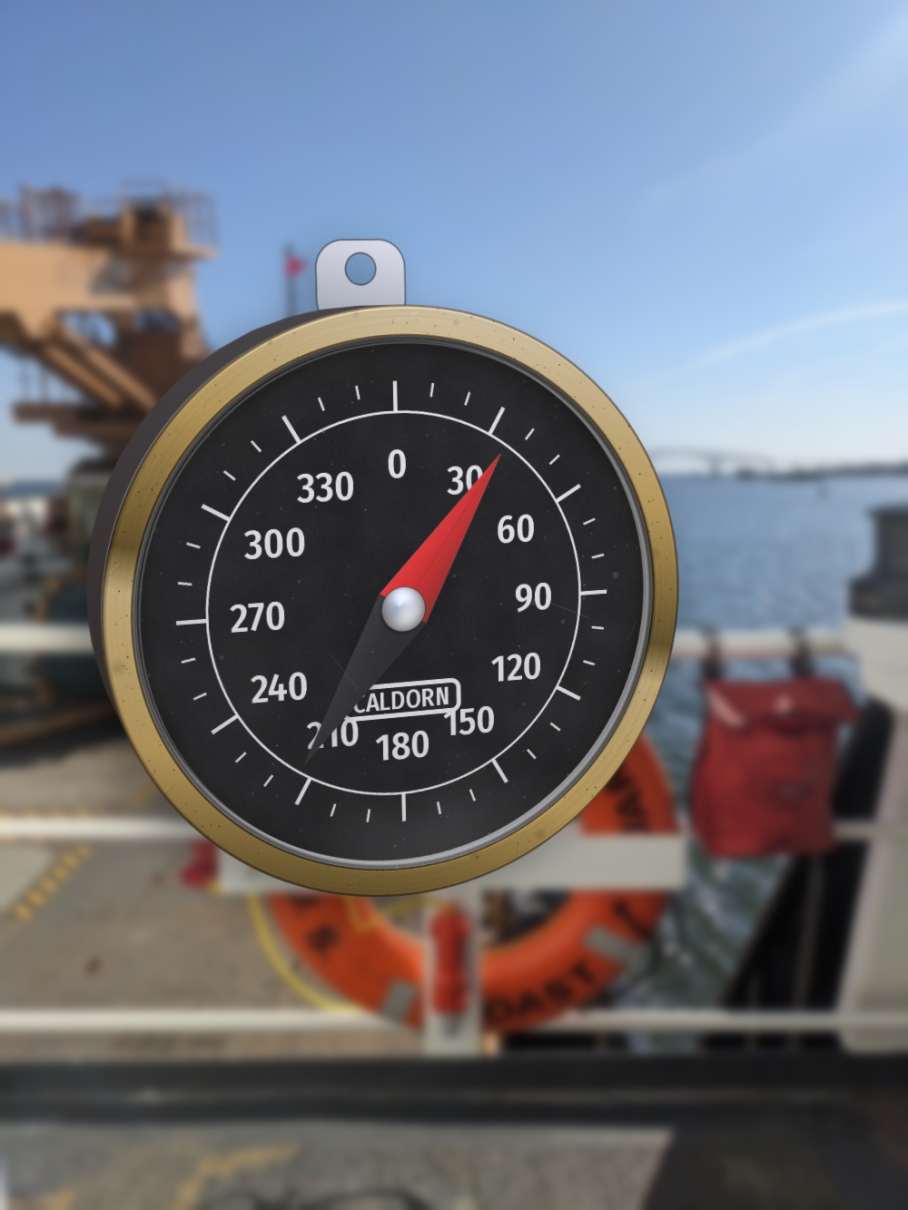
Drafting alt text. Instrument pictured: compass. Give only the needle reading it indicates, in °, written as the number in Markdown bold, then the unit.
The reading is **35** °
